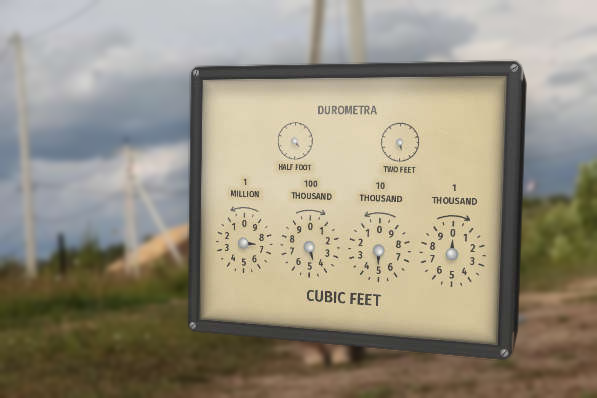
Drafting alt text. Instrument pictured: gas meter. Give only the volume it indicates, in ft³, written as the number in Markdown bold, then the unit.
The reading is **745000** ft³
